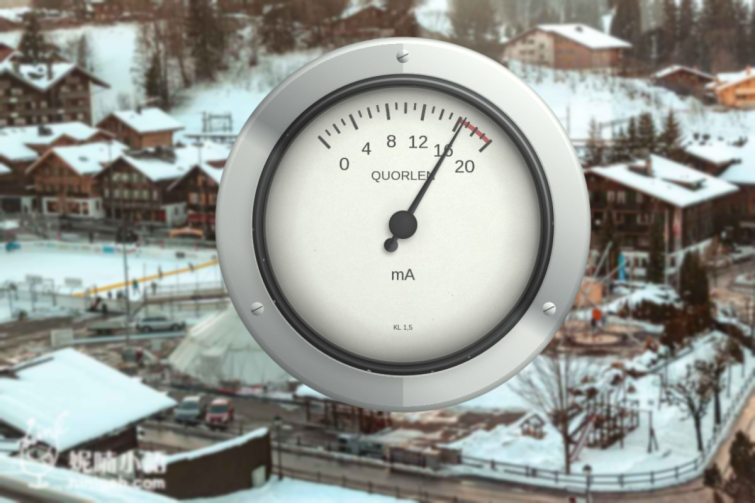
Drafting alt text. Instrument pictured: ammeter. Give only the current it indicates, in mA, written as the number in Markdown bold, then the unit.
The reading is **16.5** mA
